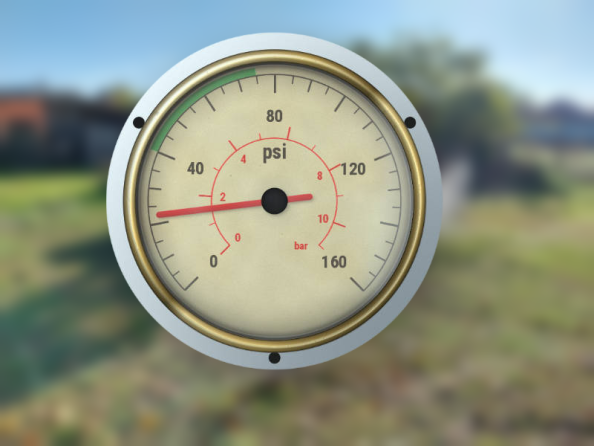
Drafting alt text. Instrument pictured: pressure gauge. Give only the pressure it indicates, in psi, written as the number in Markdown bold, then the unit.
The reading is **22.5** psi
